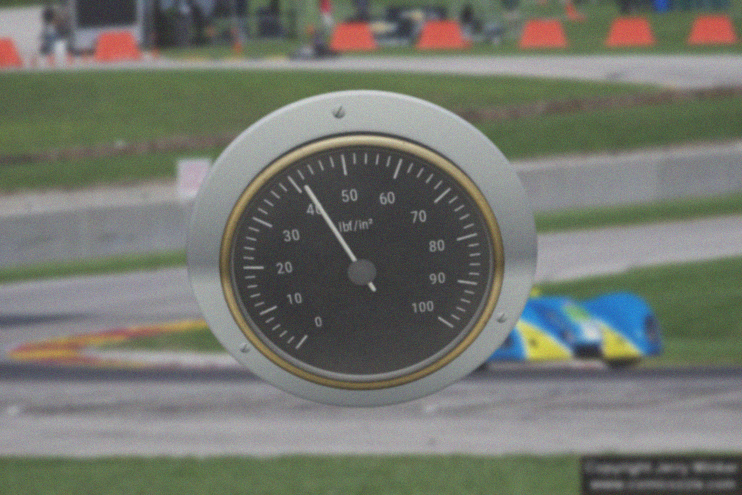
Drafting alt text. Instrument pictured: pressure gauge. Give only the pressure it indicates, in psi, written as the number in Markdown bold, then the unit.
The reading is **42** psi
